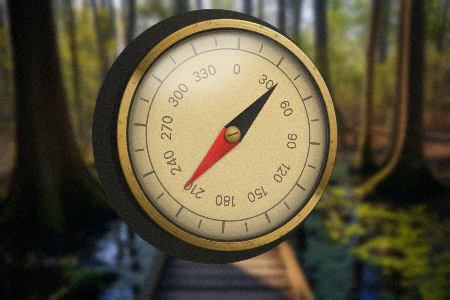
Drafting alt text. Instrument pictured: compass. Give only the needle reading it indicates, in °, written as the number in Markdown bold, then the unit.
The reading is **217.5** °
